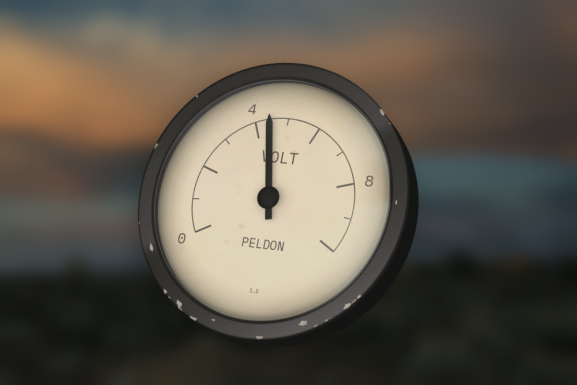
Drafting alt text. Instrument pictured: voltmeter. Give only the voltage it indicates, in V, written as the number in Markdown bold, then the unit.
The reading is **4.5** V
